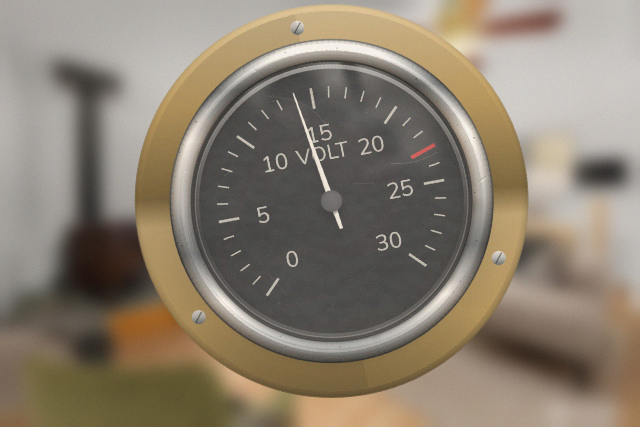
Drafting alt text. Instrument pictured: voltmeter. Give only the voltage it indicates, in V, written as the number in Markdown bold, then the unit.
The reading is **14** V
